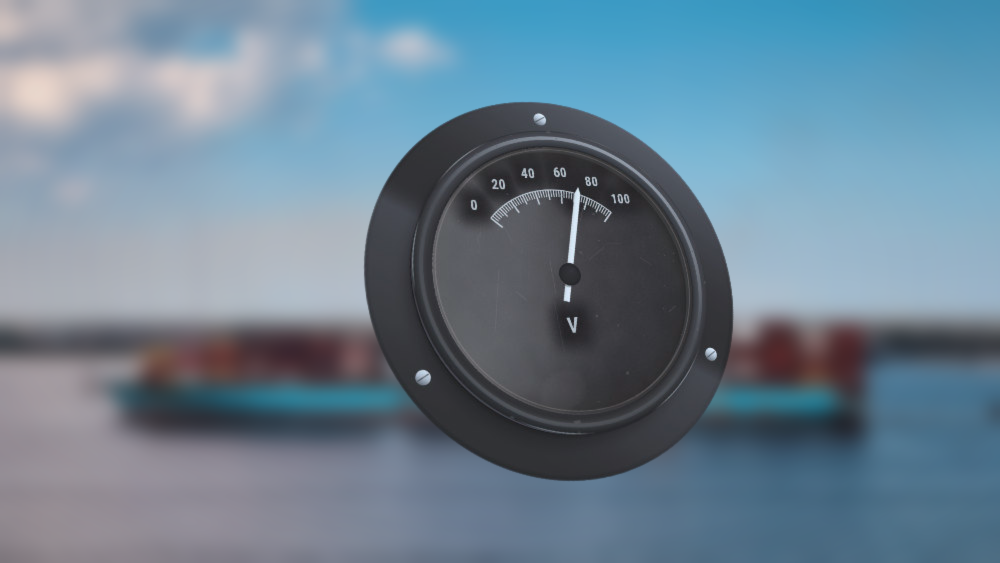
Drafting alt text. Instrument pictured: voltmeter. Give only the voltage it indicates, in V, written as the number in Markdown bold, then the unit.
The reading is **70** V
